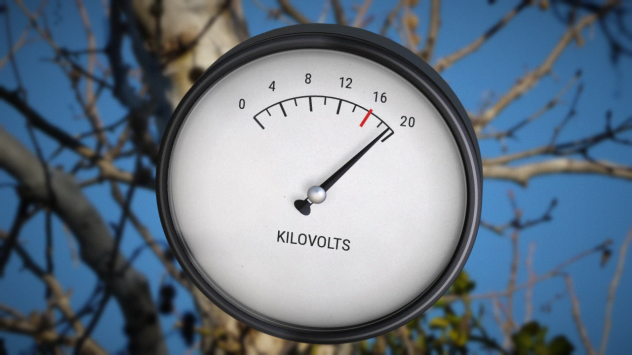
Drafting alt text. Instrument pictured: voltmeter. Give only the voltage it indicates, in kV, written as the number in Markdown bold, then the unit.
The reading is **19** kV
